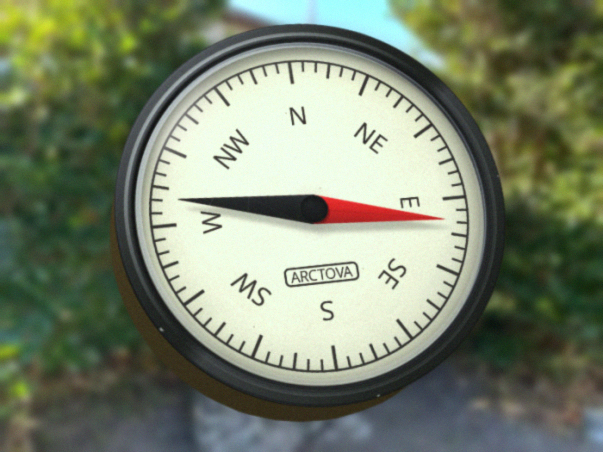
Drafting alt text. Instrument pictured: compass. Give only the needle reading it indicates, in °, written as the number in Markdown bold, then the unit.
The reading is **100** °
